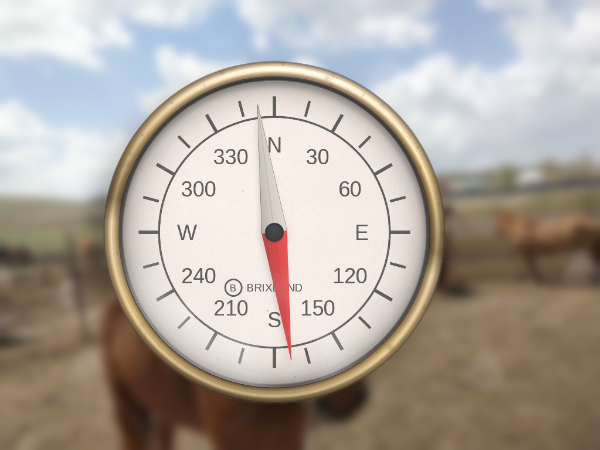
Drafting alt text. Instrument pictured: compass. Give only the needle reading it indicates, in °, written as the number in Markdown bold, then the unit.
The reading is **172.5** °
